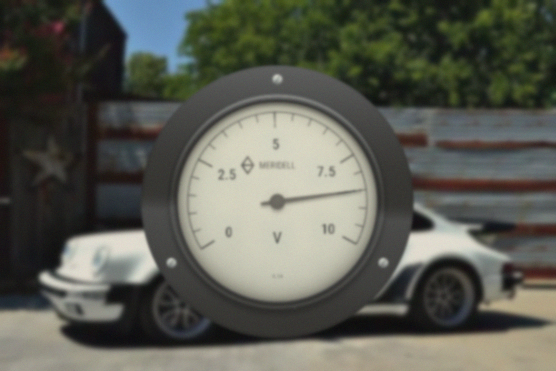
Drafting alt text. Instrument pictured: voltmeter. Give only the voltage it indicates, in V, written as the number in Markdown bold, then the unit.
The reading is **8.5** V
